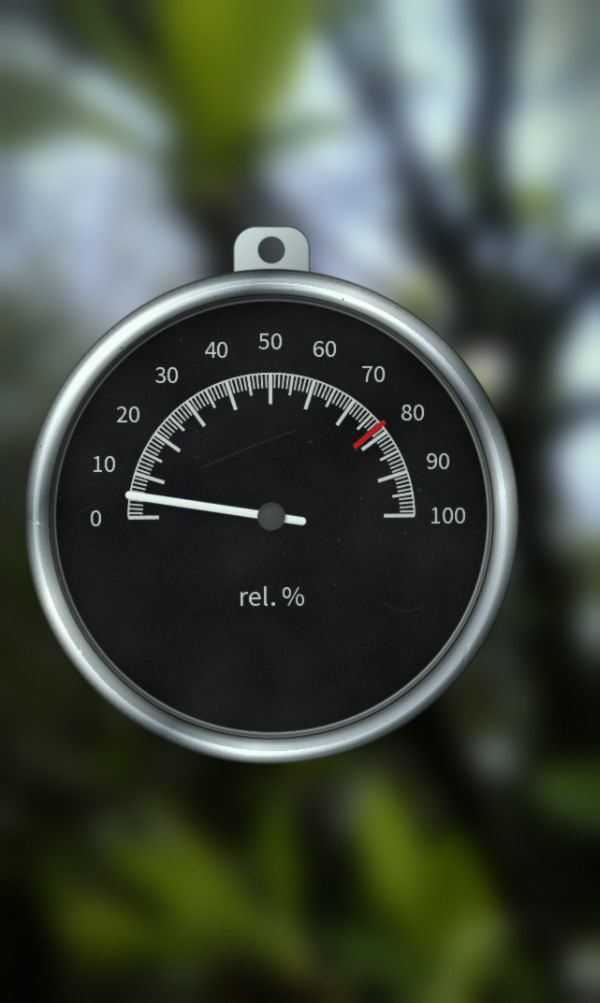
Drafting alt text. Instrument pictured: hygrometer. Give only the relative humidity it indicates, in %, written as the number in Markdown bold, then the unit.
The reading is **5** %
